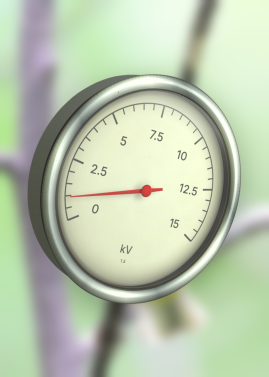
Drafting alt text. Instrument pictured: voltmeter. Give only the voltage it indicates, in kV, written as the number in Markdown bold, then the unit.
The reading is **1** kV
